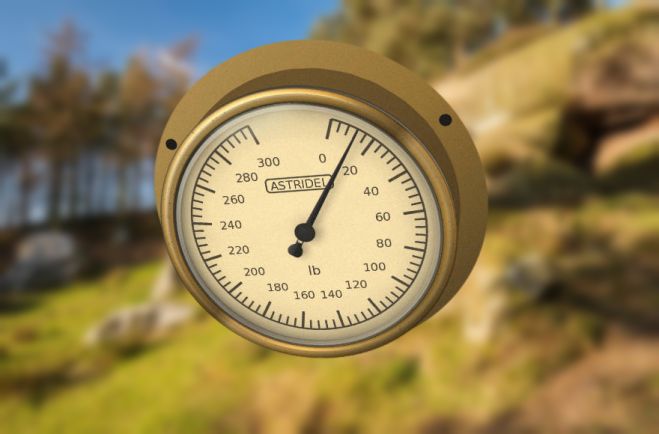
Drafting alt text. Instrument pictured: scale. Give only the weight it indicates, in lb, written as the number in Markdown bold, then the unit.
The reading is **12** lb
